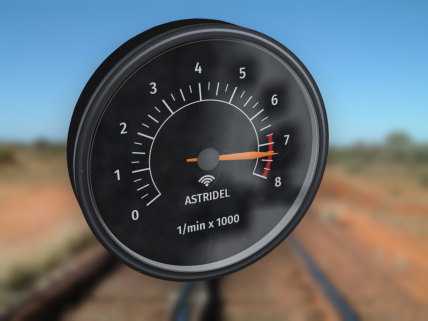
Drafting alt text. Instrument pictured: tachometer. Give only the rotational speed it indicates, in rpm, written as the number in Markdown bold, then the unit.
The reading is **7250** rpm
